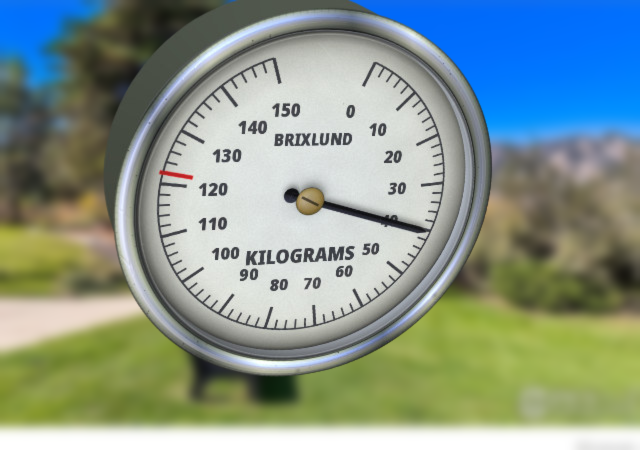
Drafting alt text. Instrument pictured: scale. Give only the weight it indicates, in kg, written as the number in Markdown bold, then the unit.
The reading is **40** kg
